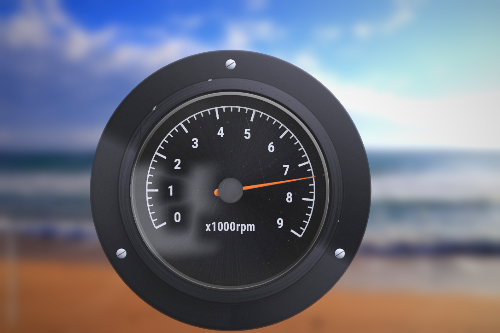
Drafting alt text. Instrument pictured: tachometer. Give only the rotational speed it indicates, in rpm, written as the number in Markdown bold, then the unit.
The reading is **7400** rpm
